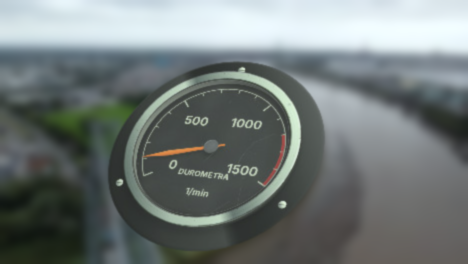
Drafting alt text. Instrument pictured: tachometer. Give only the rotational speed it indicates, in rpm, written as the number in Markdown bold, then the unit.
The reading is **100** rpm
